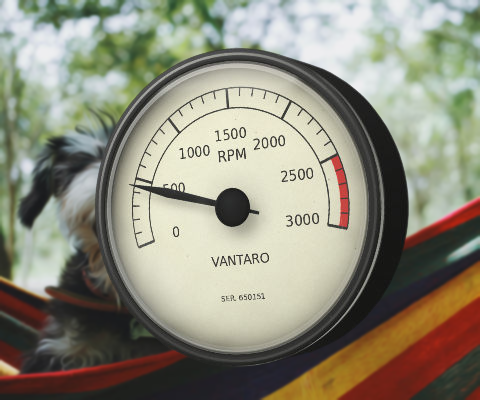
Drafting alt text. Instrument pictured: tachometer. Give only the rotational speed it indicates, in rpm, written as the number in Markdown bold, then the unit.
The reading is **450** rpm
